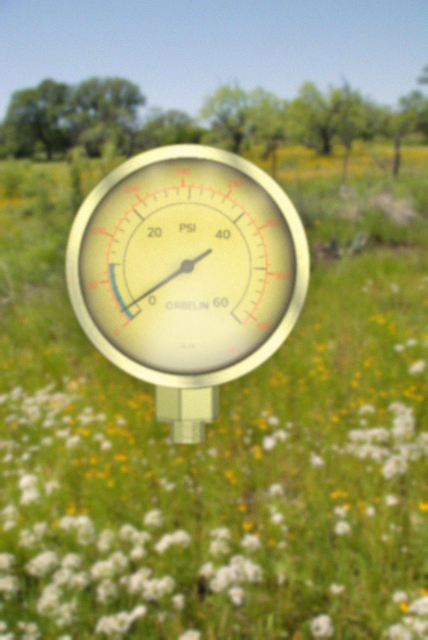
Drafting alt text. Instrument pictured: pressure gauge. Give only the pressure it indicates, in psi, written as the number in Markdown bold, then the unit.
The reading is **2** psi
